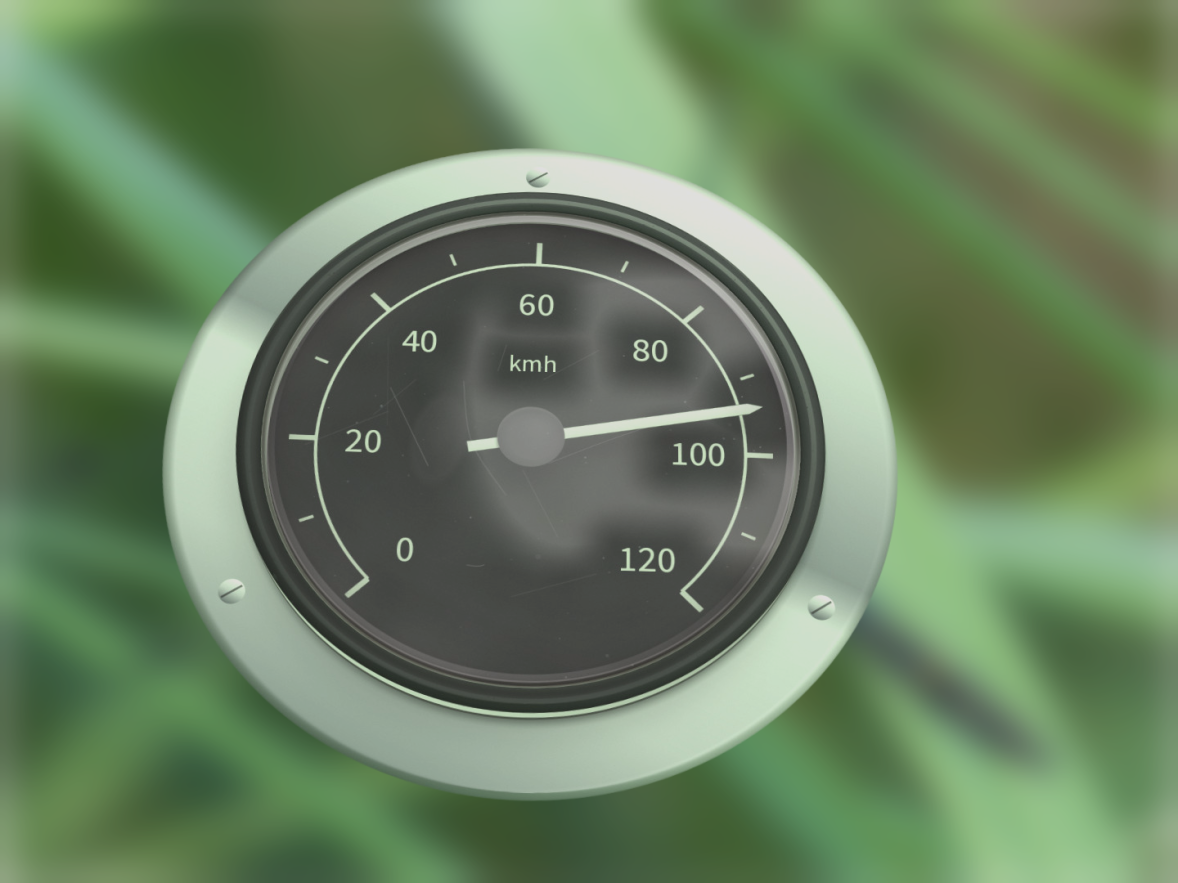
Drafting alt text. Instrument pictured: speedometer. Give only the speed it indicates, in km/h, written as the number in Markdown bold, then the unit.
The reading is **95** km/h
